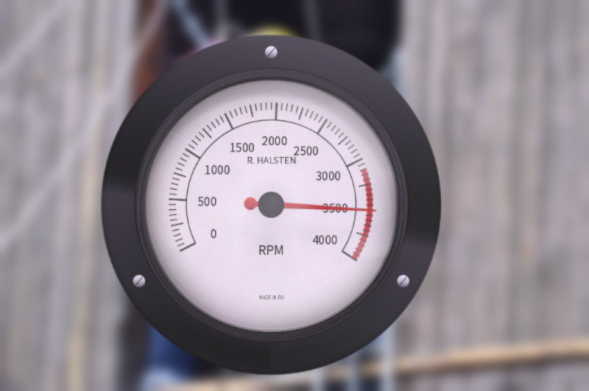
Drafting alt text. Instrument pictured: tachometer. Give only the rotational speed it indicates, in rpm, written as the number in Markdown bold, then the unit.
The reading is **3500** rpm
